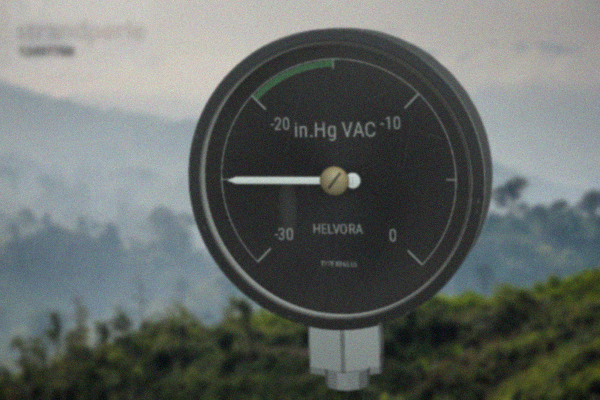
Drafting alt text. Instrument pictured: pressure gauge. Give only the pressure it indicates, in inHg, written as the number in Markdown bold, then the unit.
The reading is **-25** inHg
